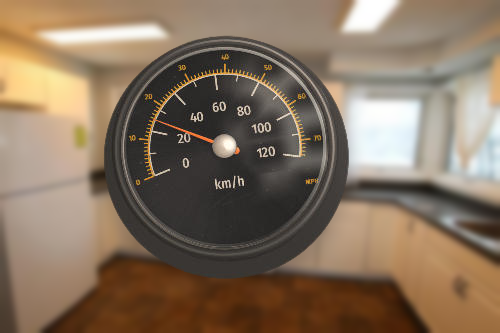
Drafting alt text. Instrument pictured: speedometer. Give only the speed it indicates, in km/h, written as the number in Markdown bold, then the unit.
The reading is **25** km/h
